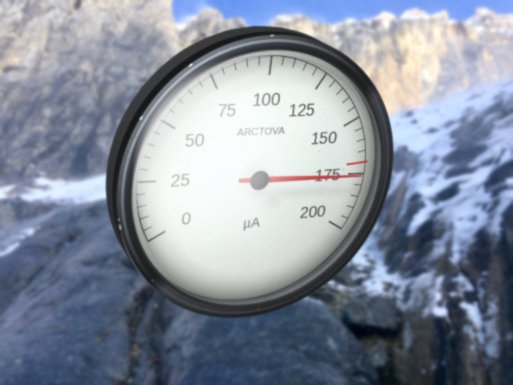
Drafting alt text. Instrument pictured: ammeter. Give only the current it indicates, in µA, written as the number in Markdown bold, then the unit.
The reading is **175** µA
